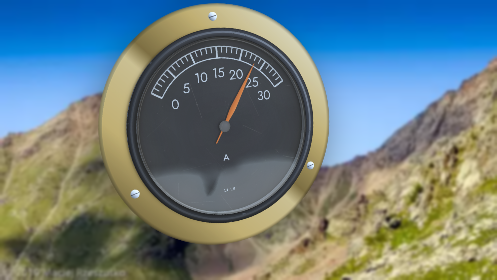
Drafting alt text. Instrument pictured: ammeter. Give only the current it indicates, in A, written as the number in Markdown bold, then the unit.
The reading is **23** A
